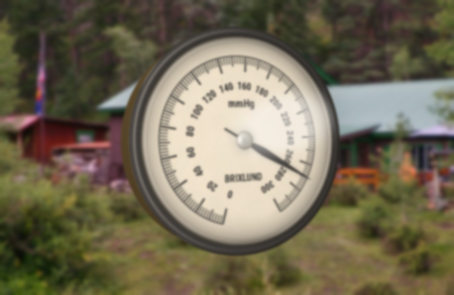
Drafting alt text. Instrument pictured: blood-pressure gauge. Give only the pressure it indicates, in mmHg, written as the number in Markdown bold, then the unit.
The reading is **270** mmHg
